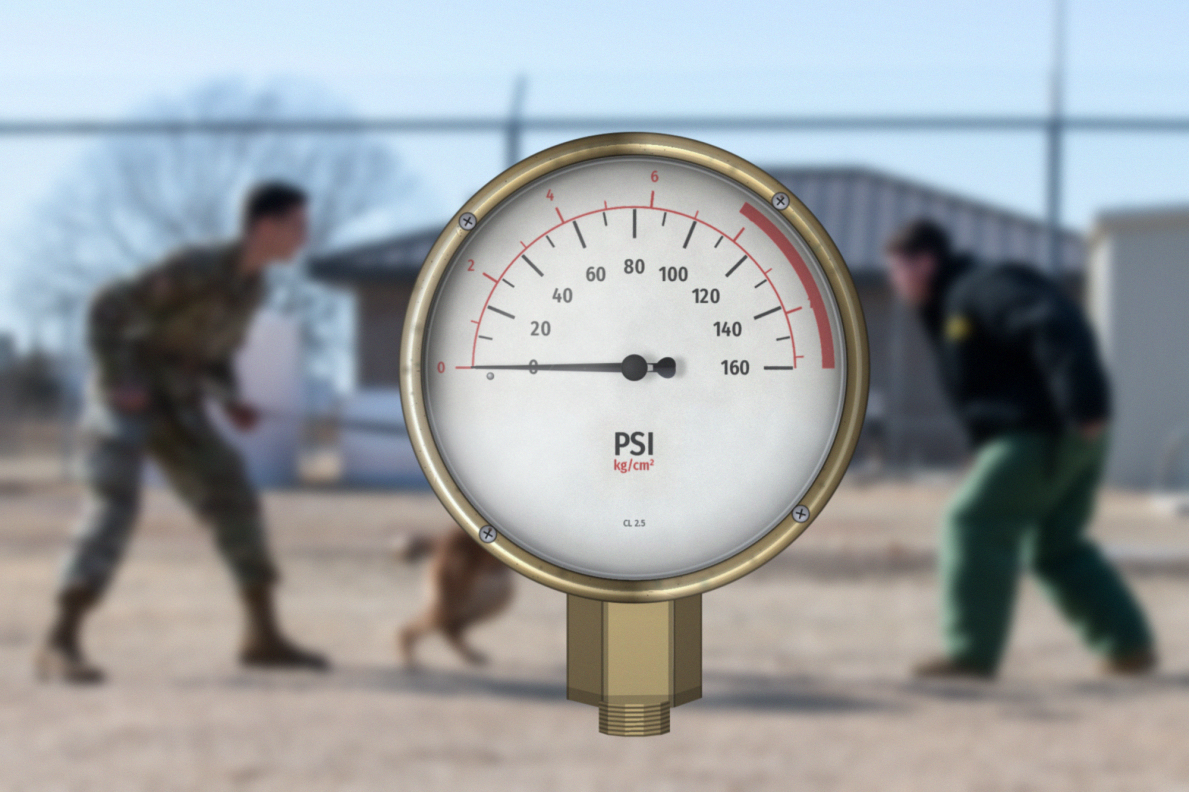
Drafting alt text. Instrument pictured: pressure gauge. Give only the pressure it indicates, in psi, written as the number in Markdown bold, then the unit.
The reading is **0** psi
